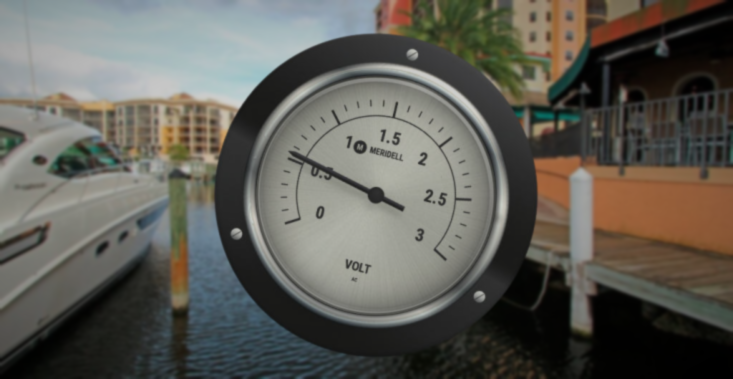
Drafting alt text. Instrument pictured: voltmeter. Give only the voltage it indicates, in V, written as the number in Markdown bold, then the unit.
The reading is **0.55** V
